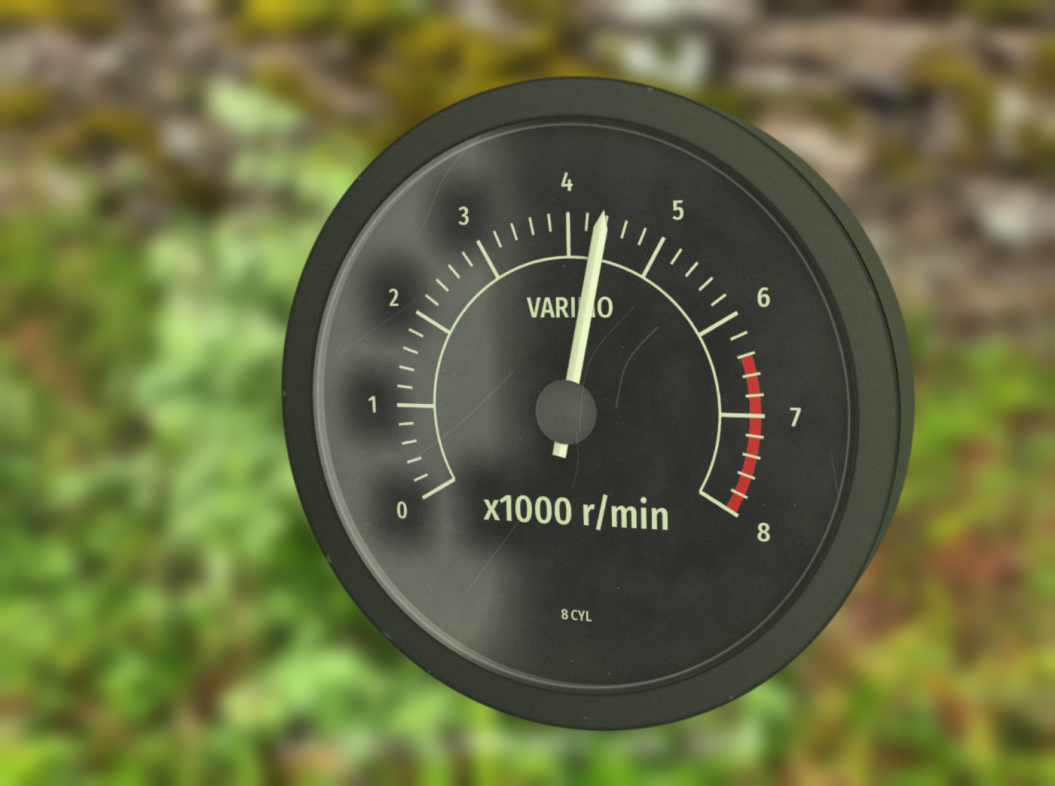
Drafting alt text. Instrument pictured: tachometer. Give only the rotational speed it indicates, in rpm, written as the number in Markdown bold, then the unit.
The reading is **4400** rpm
